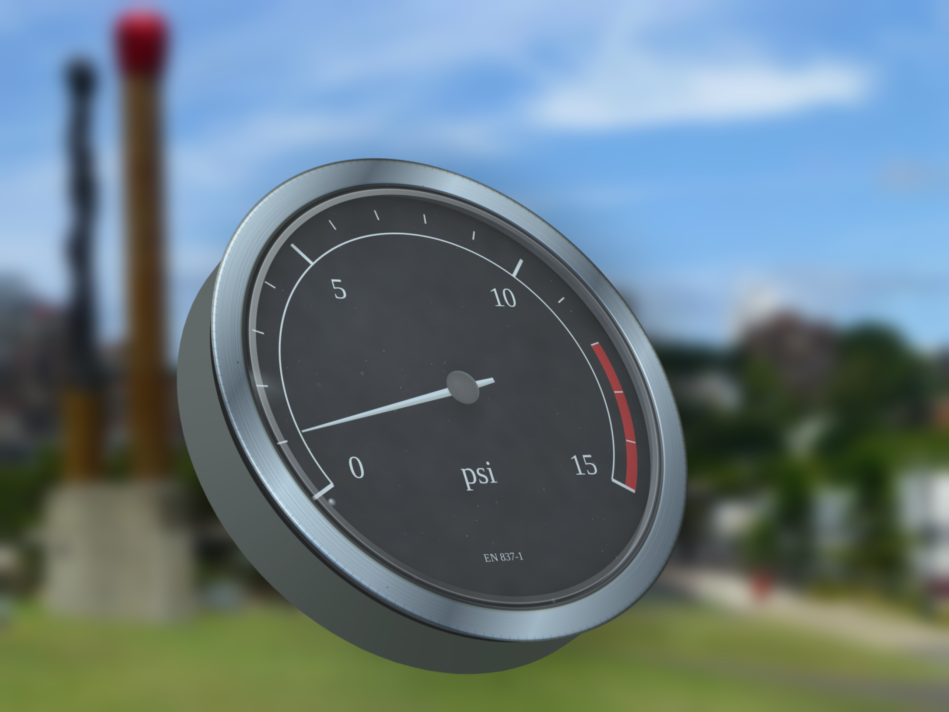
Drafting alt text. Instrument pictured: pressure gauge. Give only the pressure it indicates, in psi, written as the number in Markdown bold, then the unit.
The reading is **1** psi
